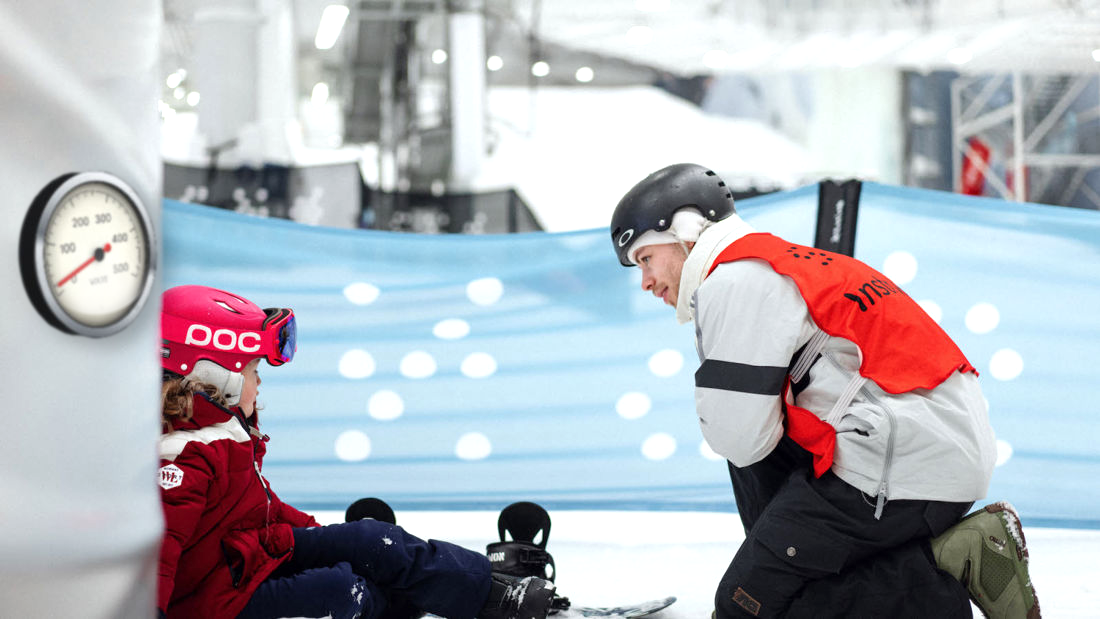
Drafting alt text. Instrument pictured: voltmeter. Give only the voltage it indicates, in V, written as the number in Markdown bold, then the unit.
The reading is **20** V
